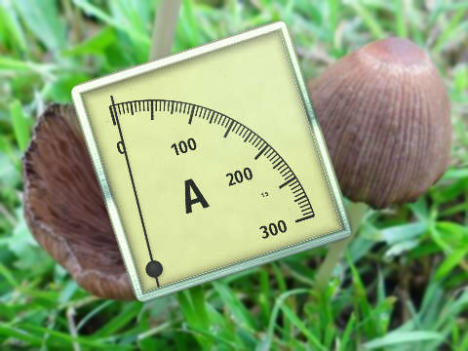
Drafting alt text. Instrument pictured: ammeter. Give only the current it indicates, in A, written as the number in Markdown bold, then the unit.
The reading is **5** A
